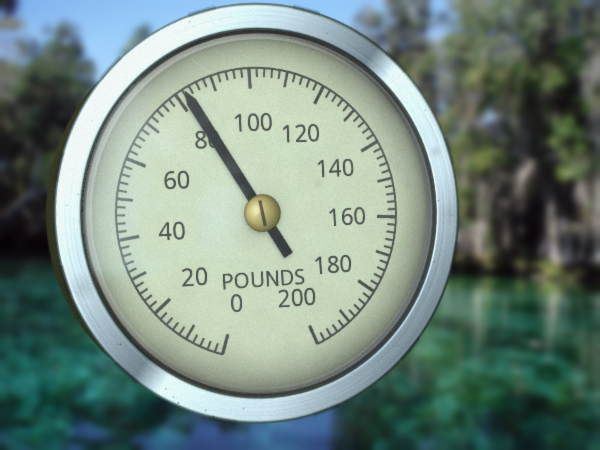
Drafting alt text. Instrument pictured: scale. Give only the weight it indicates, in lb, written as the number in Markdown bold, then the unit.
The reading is **82** lb
